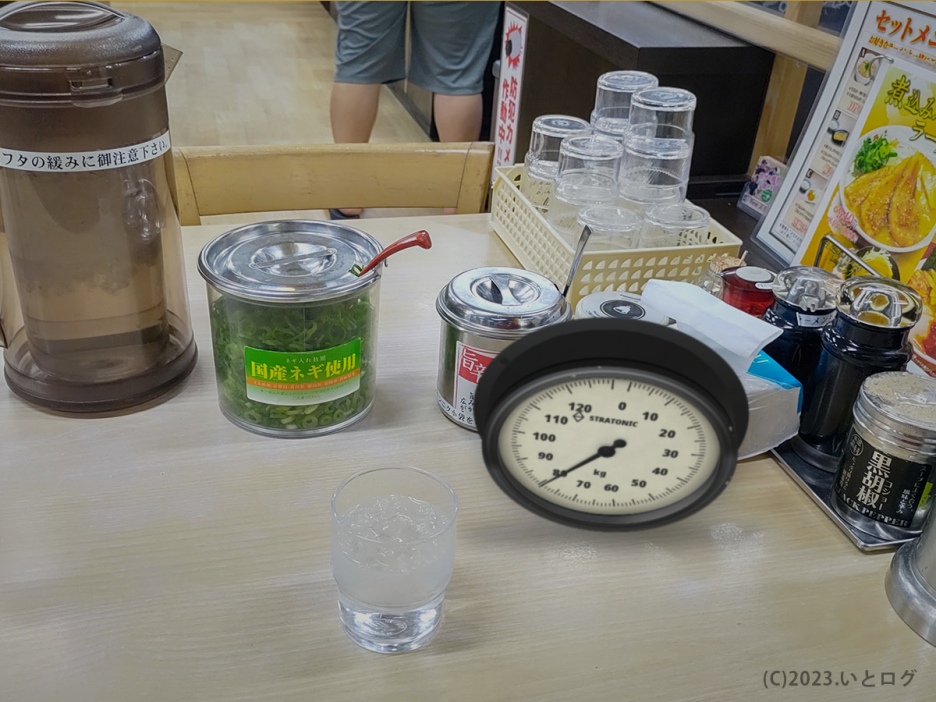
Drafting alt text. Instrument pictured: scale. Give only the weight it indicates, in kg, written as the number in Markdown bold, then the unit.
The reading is **80** kg
